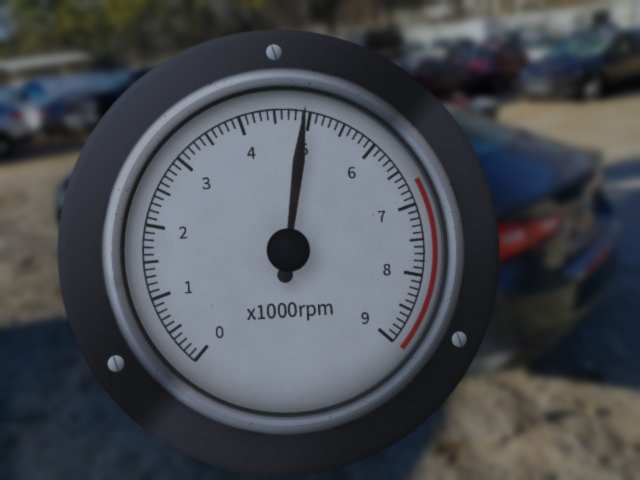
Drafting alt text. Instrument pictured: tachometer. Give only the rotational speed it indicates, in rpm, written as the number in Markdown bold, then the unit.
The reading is **4900** rpm
